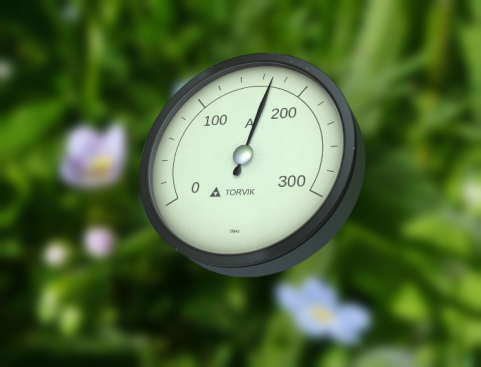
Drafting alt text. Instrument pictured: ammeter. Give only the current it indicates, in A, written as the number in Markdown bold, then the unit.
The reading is **170** A
